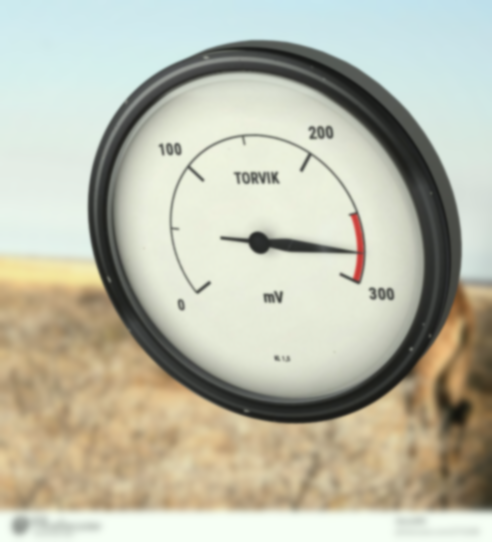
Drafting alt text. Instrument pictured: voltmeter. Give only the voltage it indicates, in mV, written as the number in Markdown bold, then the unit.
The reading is **275** mV
